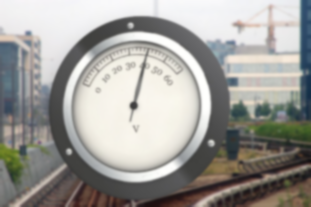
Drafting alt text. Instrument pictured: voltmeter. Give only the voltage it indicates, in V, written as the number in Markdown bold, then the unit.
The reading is **40** V
